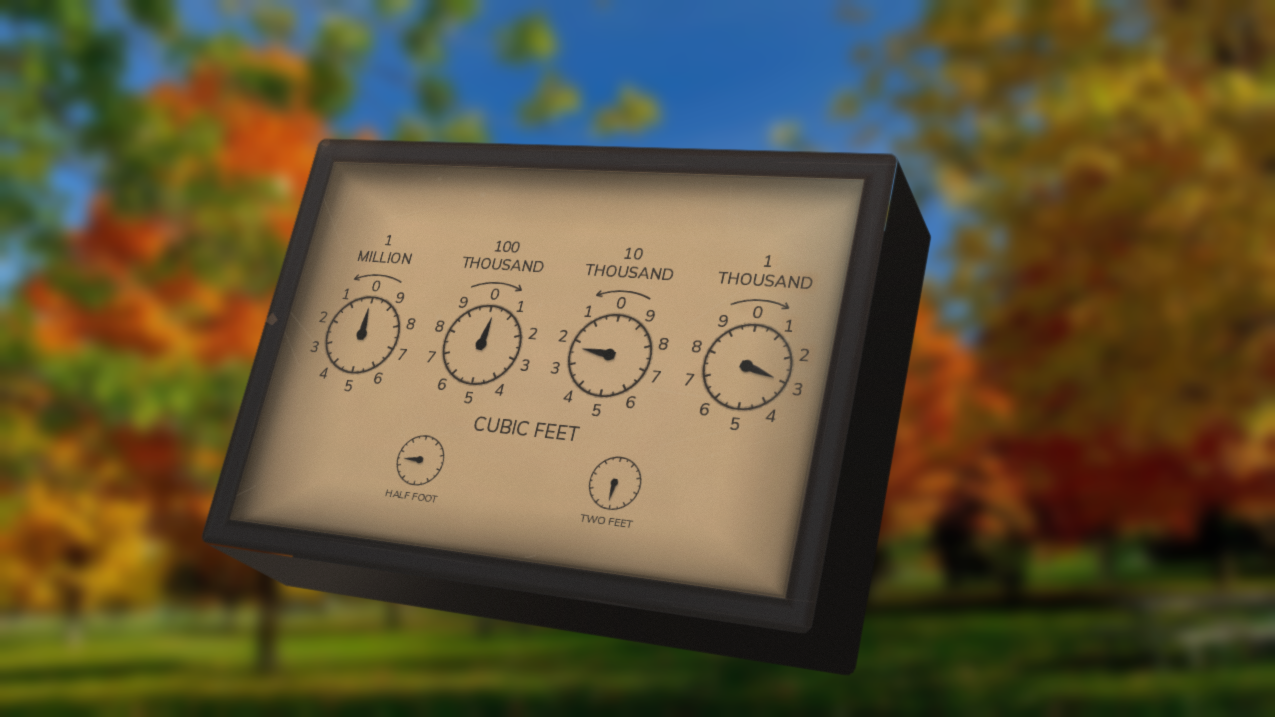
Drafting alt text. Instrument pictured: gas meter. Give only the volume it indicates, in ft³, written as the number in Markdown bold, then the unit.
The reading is **2300** ft³
